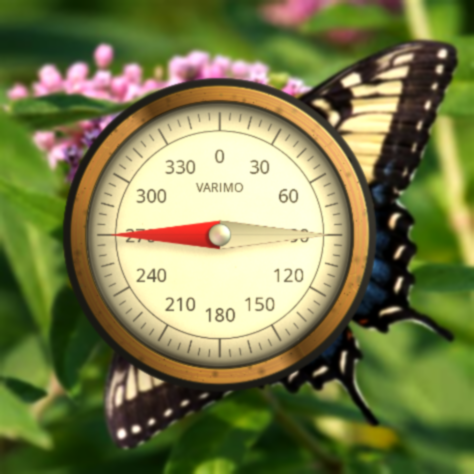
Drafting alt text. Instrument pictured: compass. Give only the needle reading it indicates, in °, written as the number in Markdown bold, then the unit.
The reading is **270** °
